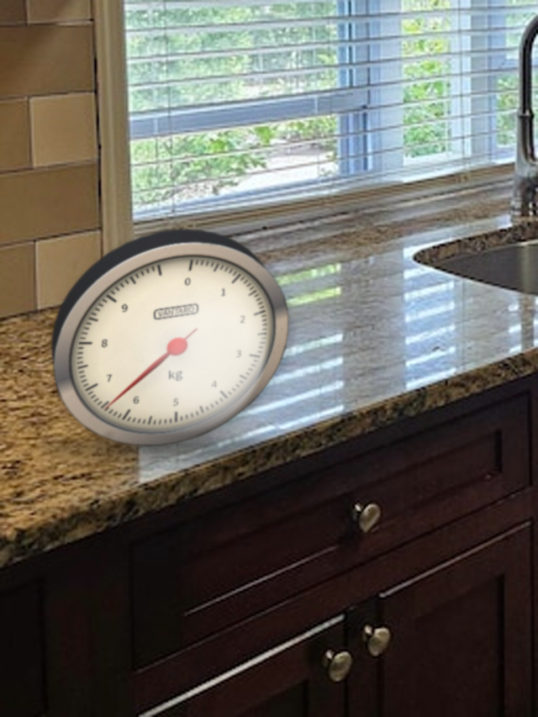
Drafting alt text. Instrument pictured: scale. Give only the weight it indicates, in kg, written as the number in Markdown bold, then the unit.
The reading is **6.5** kg
